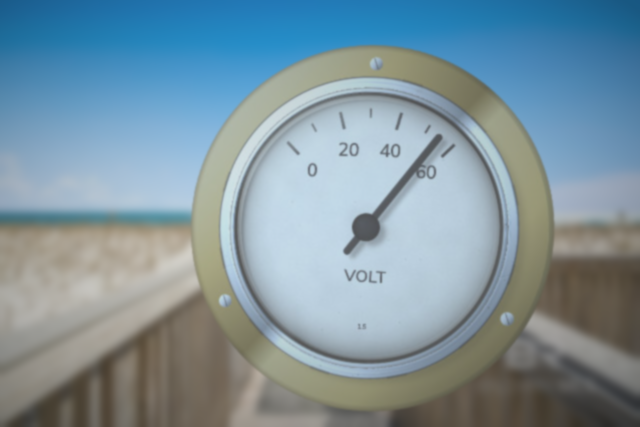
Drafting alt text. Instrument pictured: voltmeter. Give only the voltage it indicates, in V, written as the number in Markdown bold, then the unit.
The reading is **55** V
